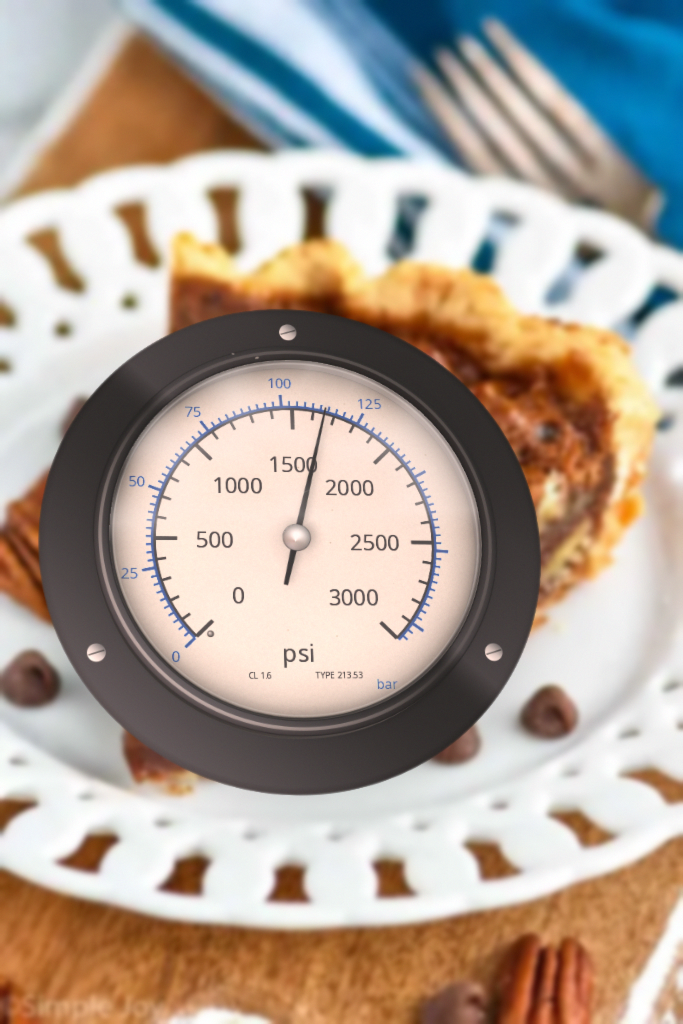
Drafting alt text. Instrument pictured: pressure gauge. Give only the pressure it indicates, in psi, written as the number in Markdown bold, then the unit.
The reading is **1650** psi
